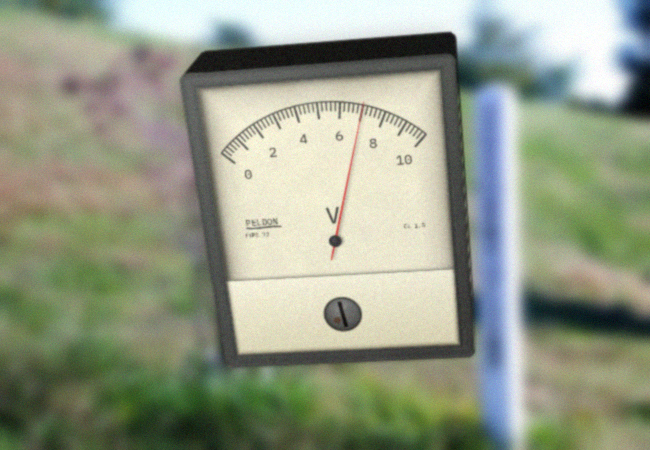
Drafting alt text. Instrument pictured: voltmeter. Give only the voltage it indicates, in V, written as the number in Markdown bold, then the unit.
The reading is **7** V
